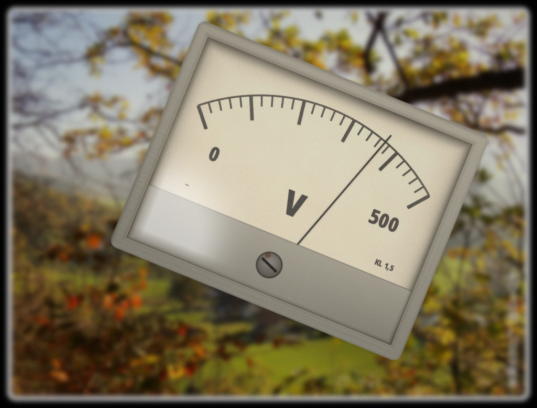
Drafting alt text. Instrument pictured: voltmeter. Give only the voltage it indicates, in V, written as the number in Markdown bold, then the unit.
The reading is **370** V
